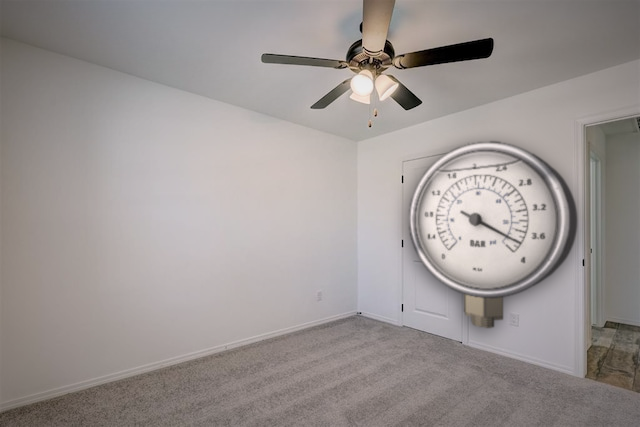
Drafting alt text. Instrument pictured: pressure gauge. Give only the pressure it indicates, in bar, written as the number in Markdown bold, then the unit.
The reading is **3.8** bar
